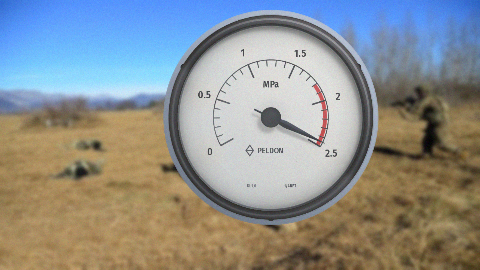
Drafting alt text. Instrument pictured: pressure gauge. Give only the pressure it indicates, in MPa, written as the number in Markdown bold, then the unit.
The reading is **2.45** MPa
